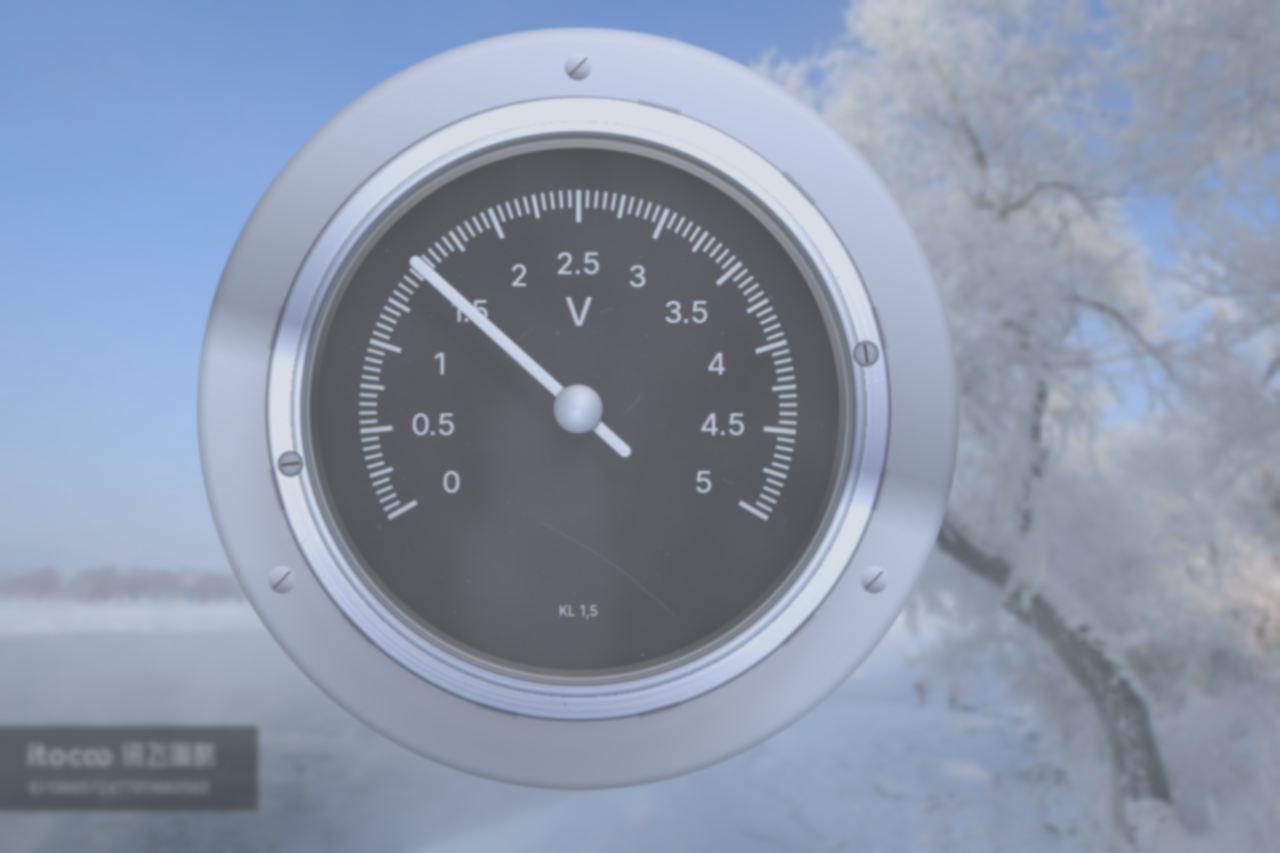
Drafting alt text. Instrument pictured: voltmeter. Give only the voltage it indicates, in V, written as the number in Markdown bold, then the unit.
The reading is **1.5** V
